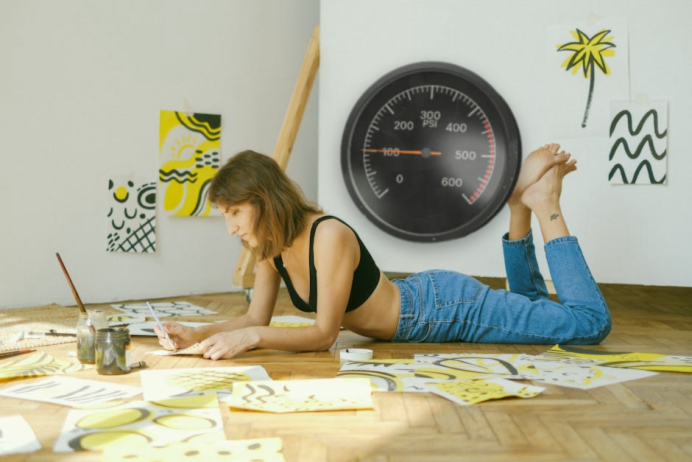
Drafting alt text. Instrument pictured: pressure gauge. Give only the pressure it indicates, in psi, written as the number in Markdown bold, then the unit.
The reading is **100** psi
